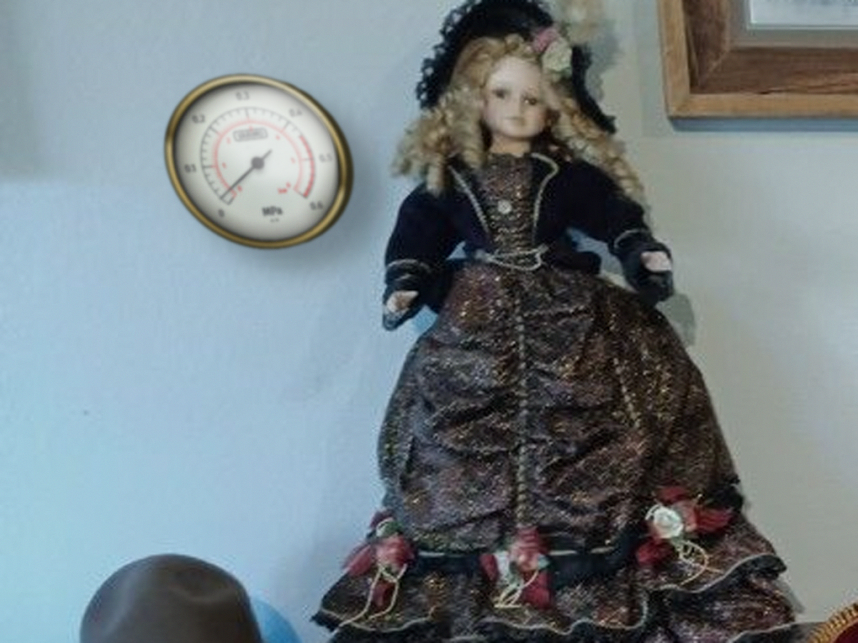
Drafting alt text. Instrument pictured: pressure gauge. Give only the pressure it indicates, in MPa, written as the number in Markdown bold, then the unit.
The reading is **0.02** MPa
